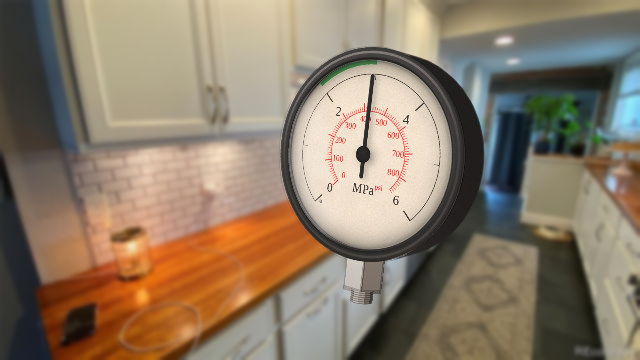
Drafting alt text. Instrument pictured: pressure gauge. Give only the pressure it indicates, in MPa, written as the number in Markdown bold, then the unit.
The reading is **3** MPa
